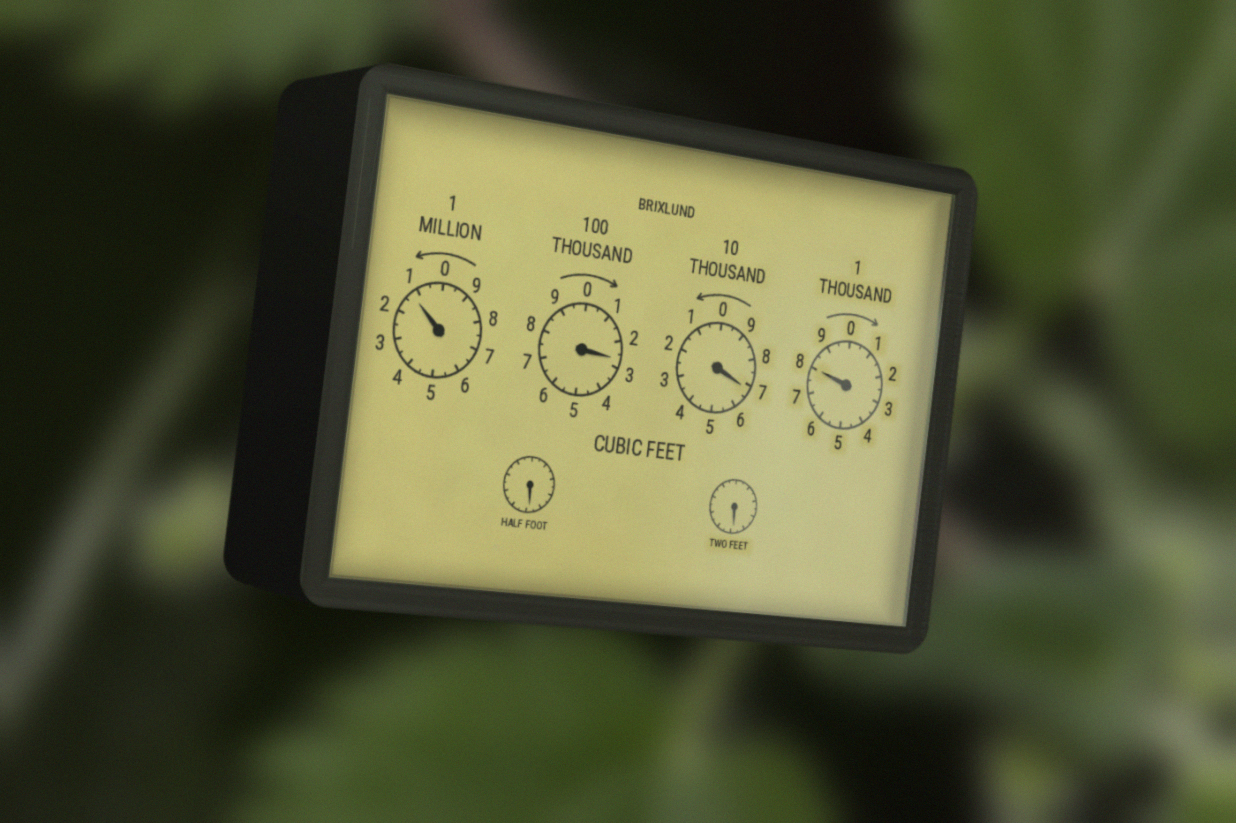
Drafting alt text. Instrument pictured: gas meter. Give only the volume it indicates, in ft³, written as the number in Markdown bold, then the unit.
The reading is **126800** ft³
